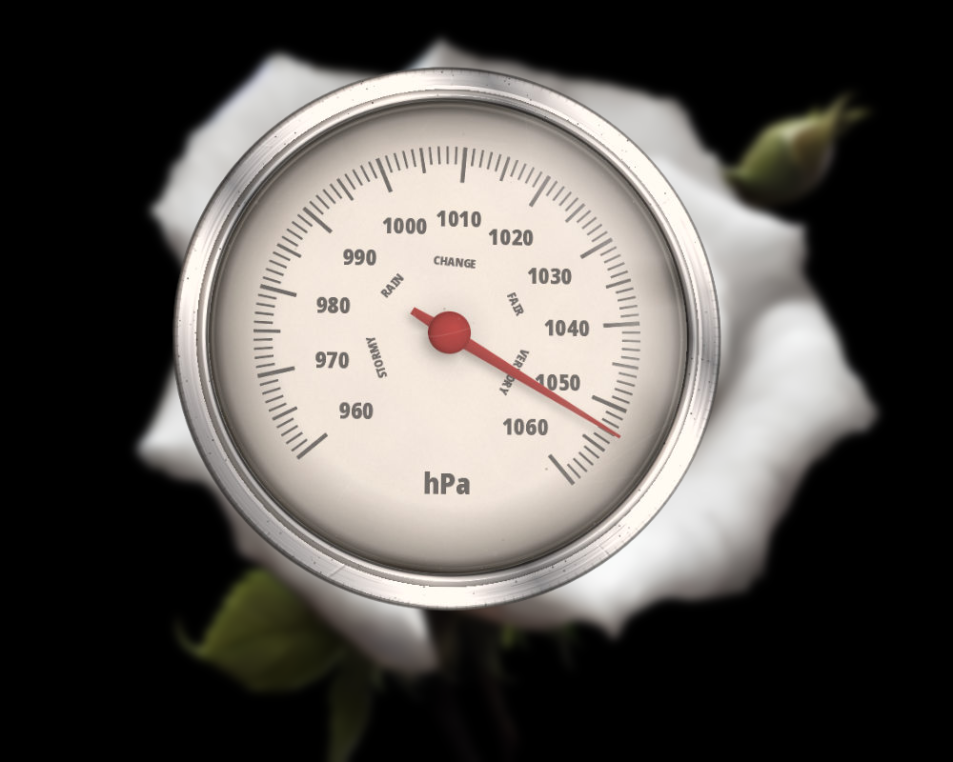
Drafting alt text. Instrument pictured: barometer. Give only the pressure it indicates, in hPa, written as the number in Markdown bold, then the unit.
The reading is **1053** hPa
